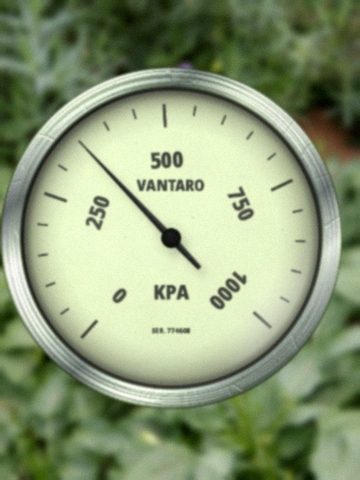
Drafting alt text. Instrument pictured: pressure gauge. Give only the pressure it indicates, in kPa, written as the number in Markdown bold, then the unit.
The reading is **350** kPa
